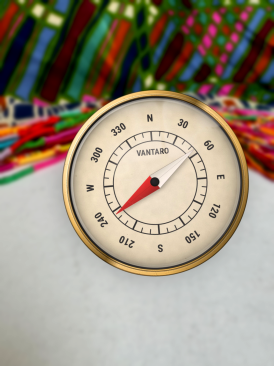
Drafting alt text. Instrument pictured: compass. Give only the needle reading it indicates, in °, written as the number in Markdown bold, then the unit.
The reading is **235** °
